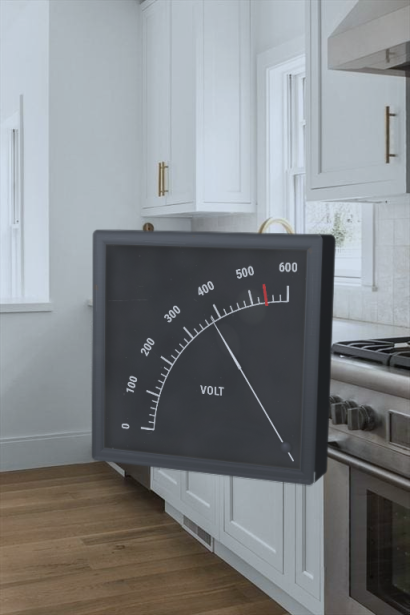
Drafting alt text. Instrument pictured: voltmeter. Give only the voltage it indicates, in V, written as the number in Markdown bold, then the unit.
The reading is **380** V
